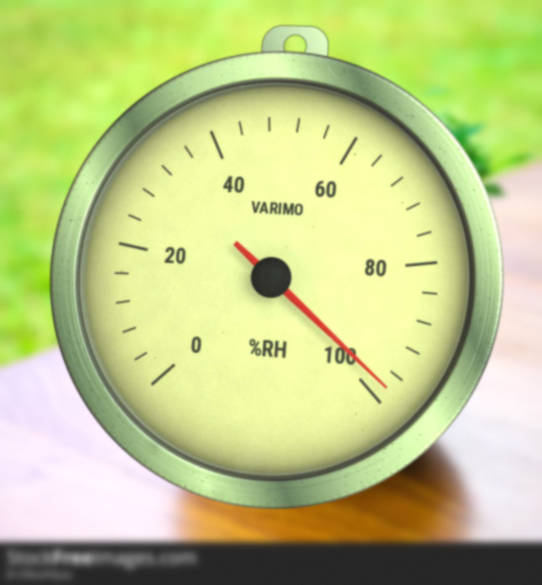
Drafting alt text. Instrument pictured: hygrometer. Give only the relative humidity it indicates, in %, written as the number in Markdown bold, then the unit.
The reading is **98** %
